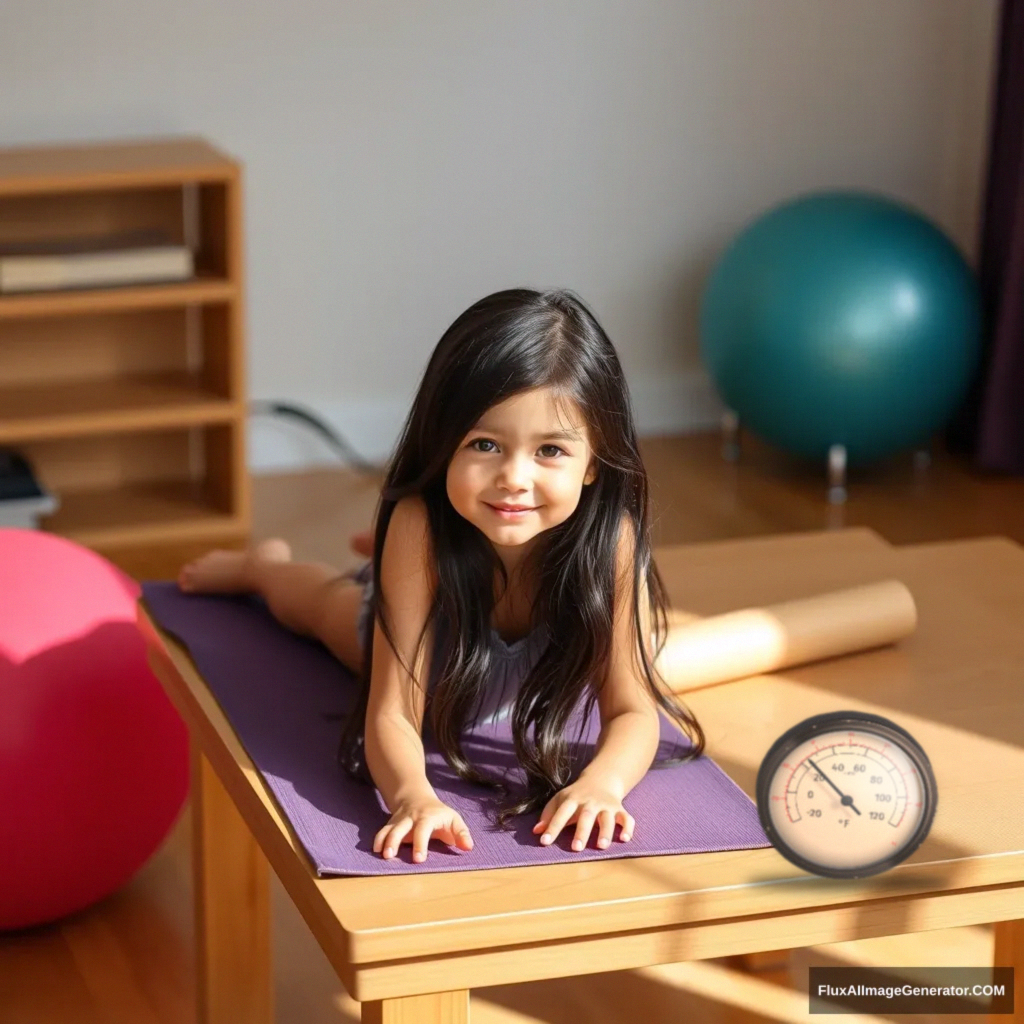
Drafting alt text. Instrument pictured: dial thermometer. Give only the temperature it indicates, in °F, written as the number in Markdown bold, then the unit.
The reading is **25** °F
